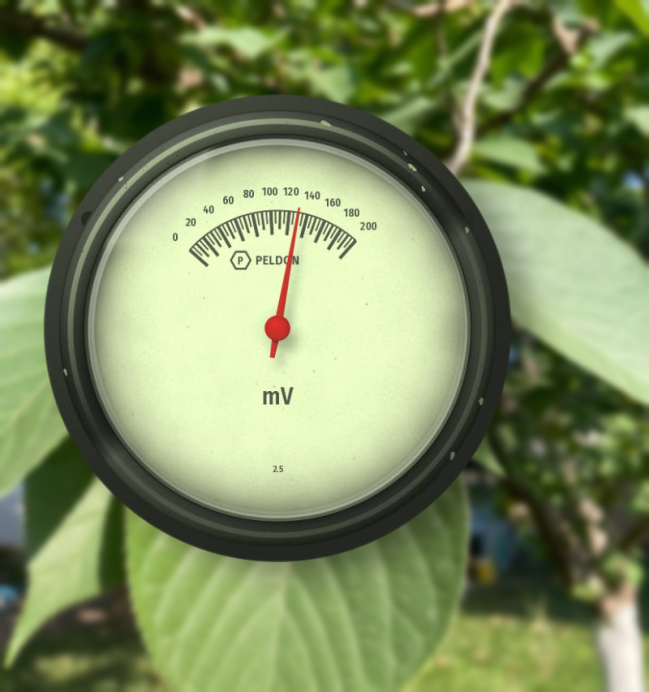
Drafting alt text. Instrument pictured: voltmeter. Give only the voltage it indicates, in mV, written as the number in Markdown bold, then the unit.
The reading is **130** mV
